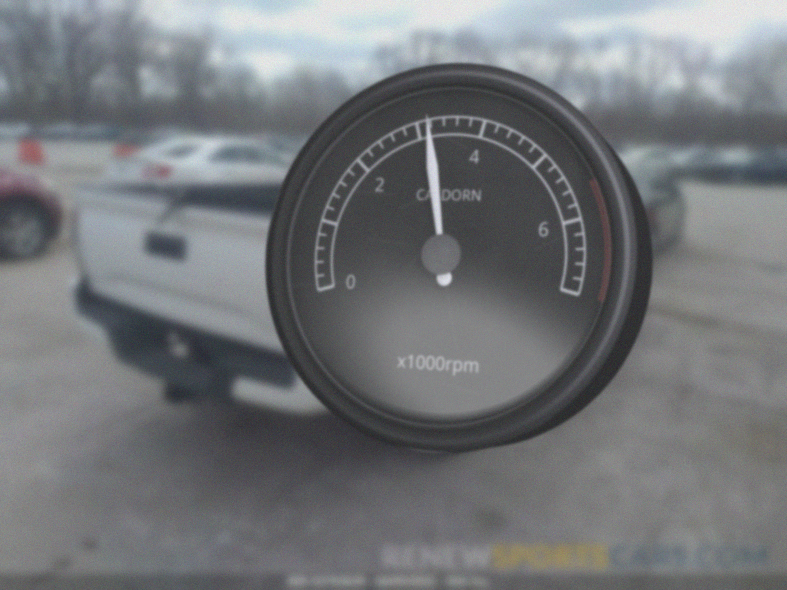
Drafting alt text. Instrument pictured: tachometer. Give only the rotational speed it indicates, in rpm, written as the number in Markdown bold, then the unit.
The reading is **3200** rpm
